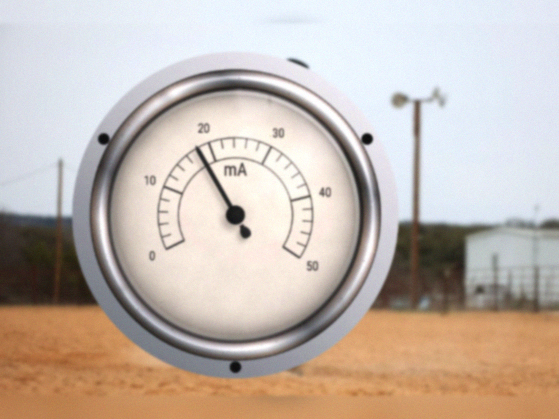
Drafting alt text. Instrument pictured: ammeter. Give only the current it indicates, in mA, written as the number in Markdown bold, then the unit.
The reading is **18** mA
